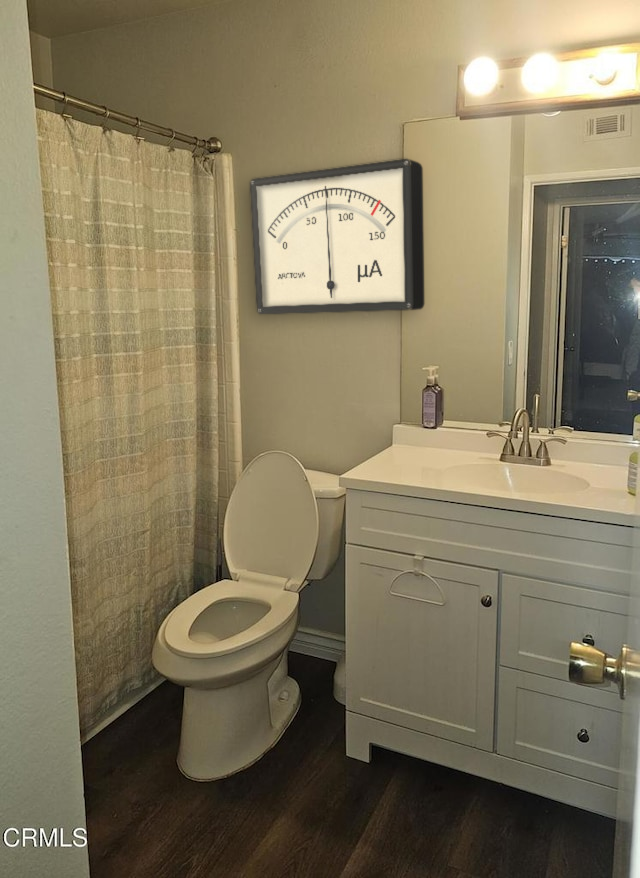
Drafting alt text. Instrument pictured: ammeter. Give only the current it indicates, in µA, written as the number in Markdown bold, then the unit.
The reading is **75** µA
